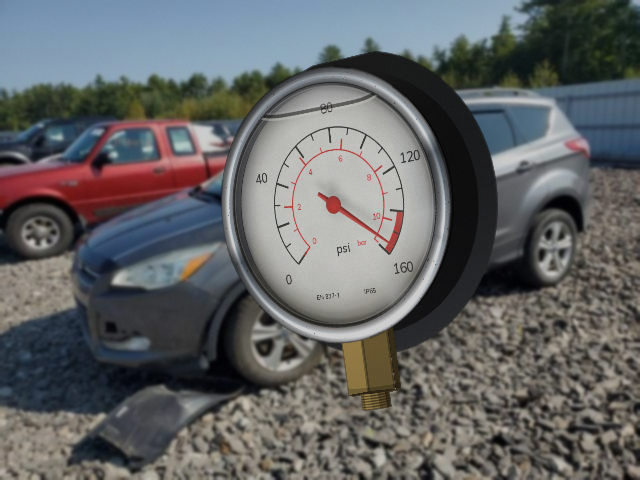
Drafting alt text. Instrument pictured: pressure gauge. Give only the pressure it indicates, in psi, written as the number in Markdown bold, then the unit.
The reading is **155** psi
